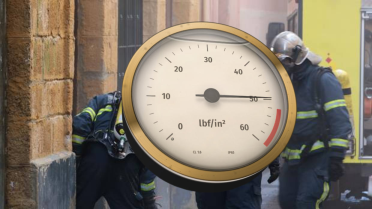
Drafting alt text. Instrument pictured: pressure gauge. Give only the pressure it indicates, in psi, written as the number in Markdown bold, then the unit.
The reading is **50** psi
